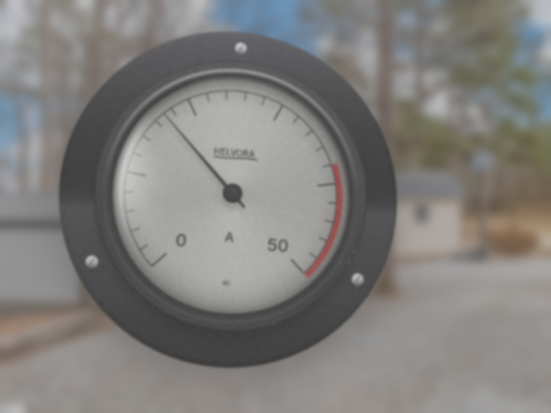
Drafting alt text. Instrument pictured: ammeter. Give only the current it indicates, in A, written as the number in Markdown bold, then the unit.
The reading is **17** A
